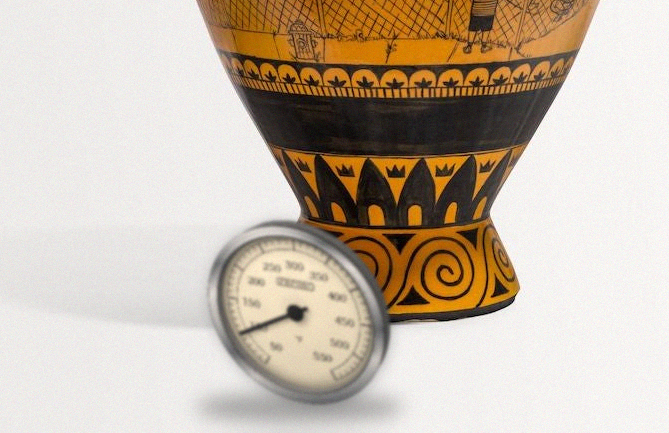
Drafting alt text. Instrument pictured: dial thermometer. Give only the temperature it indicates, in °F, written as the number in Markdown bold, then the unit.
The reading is **100** °F
